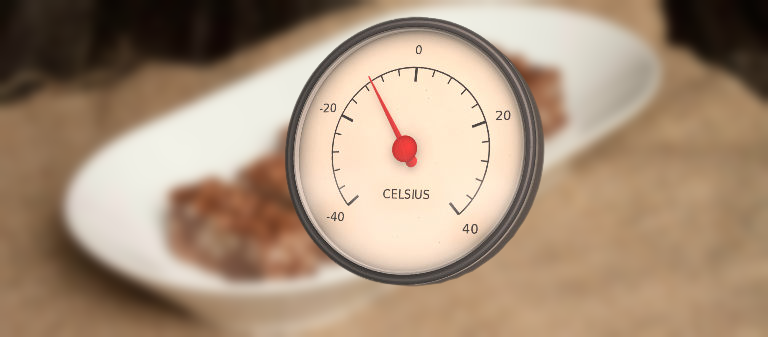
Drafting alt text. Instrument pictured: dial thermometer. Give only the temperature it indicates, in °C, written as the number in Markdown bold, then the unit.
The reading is **-10** °C
